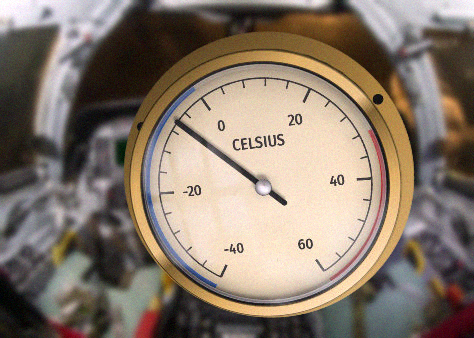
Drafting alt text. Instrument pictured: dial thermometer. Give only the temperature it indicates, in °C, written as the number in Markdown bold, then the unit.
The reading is **-6** °C
